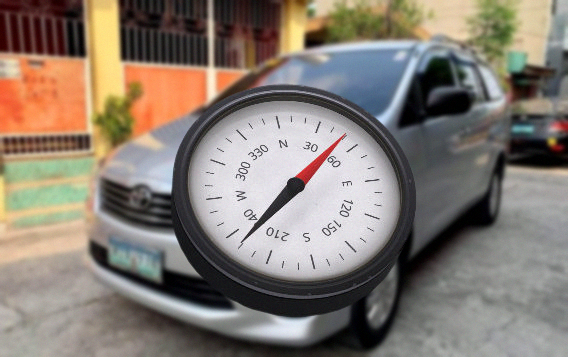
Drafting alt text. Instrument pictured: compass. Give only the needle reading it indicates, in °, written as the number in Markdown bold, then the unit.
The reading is **50** °
